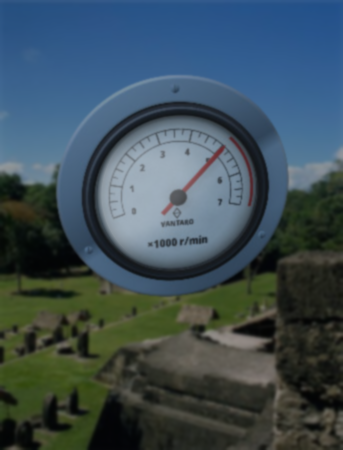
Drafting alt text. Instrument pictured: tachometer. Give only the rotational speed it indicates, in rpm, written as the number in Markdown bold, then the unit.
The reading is **5000** rpm
